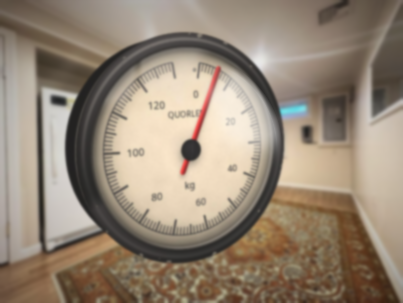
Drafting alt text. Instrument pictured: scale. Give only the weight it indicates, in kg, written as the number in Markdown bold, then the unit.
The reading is **5** kg
